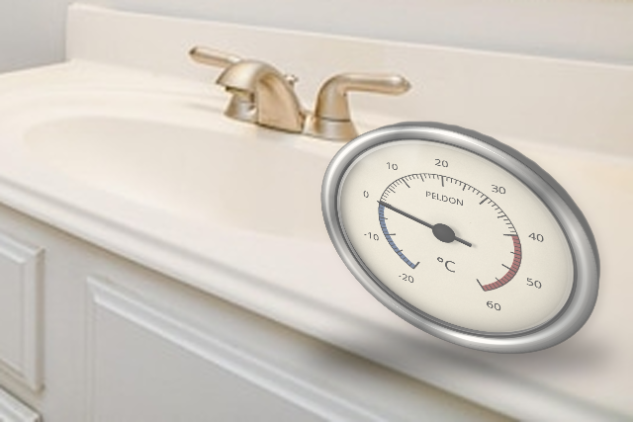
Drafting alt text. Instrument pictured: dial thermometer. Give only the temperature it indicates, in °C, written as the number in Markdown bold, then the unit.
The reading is **0** °C
